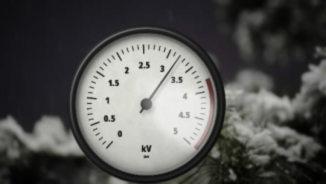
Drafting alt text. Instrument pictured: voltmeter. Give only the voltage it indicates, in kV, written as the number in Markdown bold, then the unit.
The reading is **3.2** kV
